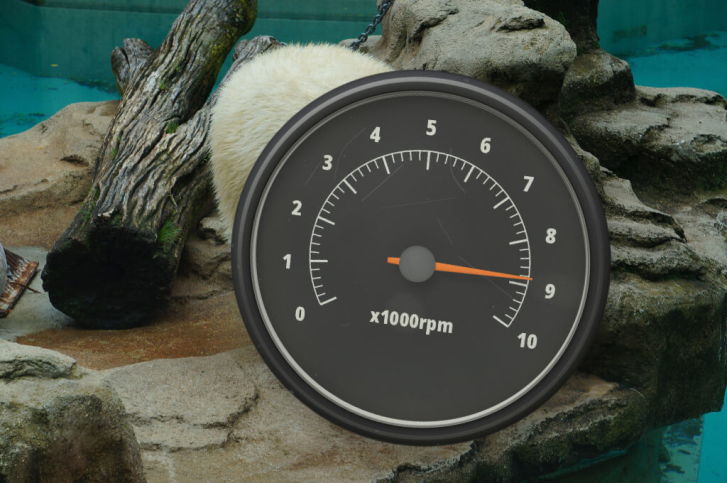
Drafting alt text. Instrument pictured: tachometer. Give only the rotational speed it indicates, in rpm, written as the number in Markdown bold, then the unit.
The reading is **8800** rpm
